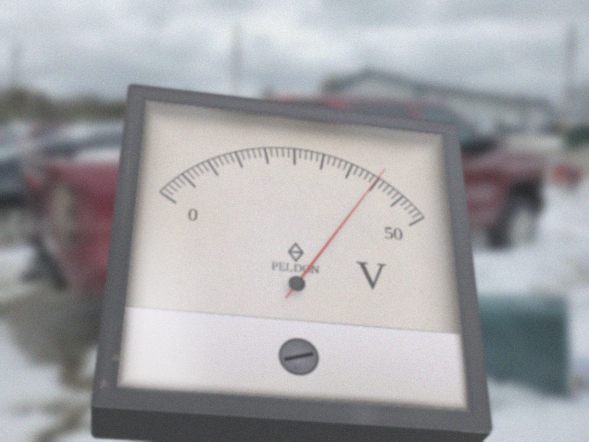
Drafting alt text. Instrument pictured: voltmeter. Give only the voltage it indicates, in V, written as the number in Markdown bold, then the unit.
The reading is **40** V
